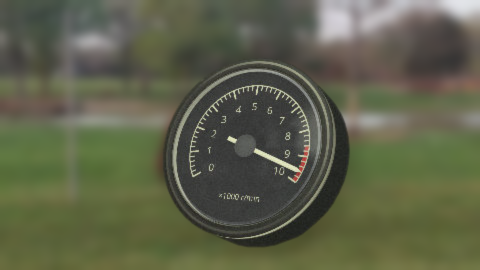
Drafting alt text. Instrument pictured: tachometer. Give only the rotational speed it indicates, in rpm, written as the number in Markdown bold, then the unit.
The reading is **9600** rpm
